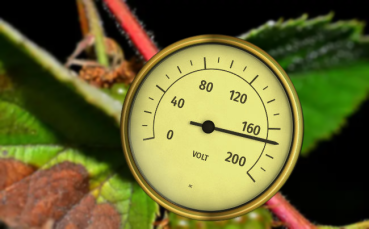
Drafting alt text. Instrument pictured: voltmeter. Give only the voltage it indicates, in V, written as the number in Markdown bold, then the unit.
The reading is **170** V
